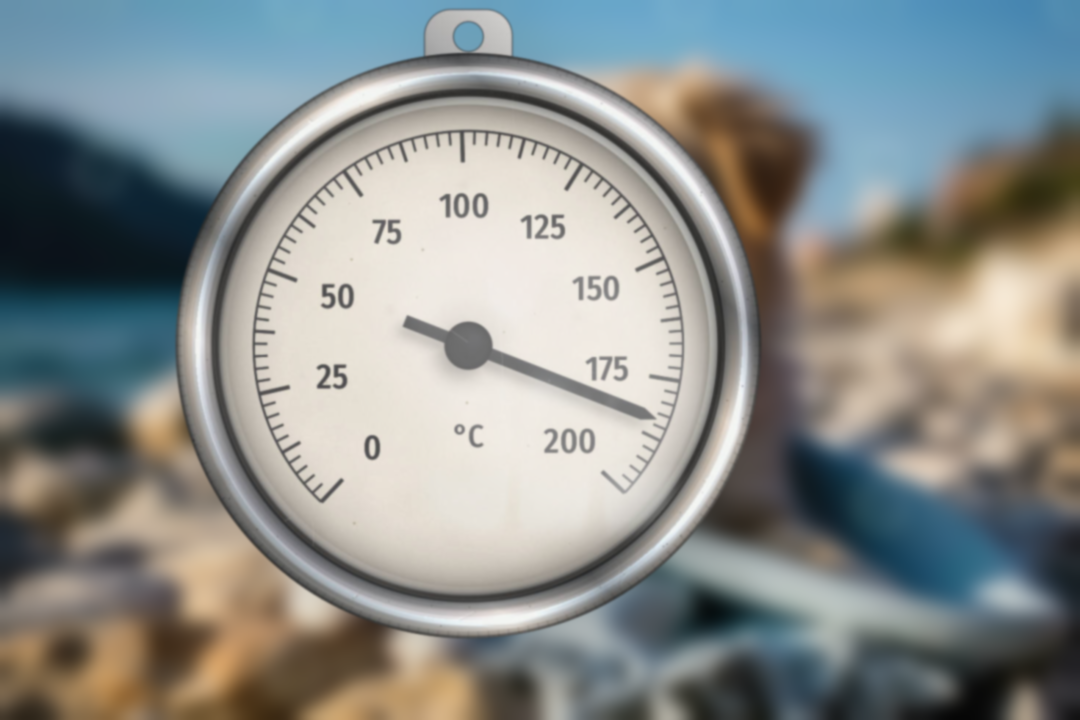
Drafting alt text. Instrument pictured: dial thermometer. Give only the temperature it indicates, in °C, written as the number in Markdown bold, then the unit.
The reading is **183.75** °C
